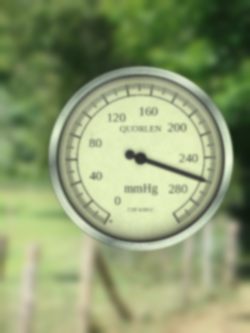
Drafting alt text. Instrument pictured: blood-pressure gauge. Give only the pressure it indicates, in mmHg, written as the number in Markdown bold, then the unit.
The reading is **260** mmHg
